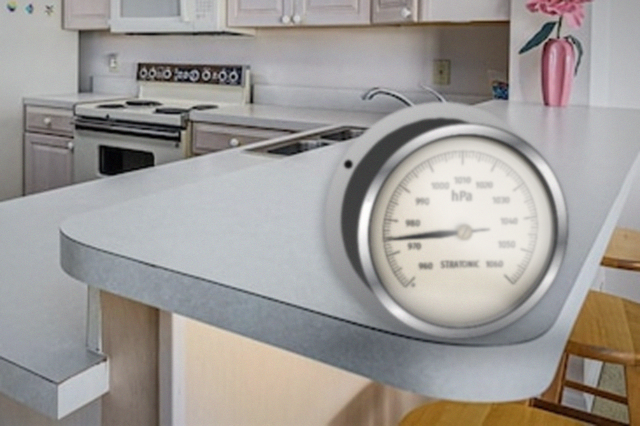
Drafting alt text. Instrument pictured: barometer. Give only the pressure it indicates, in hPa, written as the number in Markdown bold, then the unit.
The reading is **975** hPa
